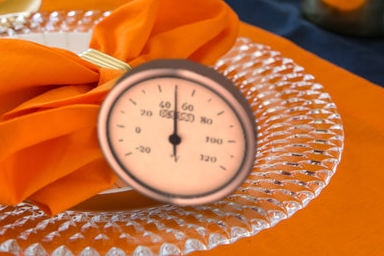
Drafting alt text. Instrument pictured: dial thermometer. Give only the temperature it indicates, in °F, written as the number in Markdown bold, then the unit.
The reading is **50** °F
